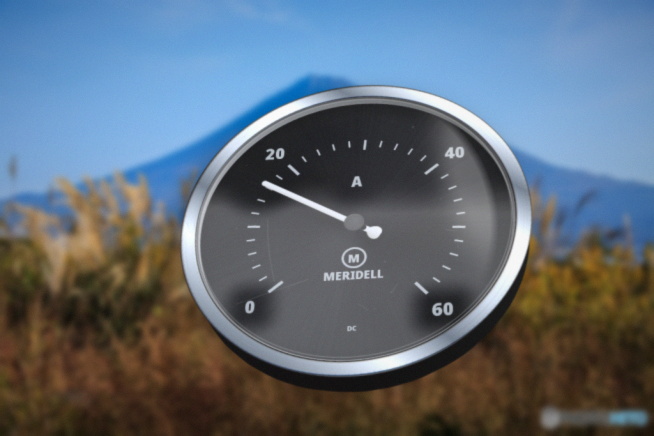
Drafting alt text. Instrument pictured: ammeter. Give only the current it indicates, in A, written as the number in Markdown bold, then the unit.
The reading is **16** A
